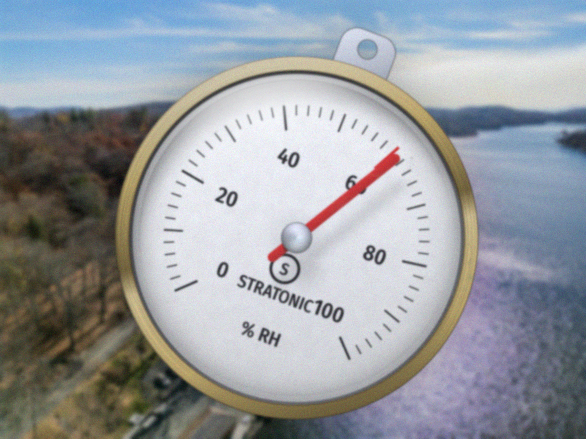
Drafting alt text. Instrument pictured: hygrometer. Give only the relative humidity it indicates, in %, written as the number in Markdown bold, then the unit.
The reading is **61** %
